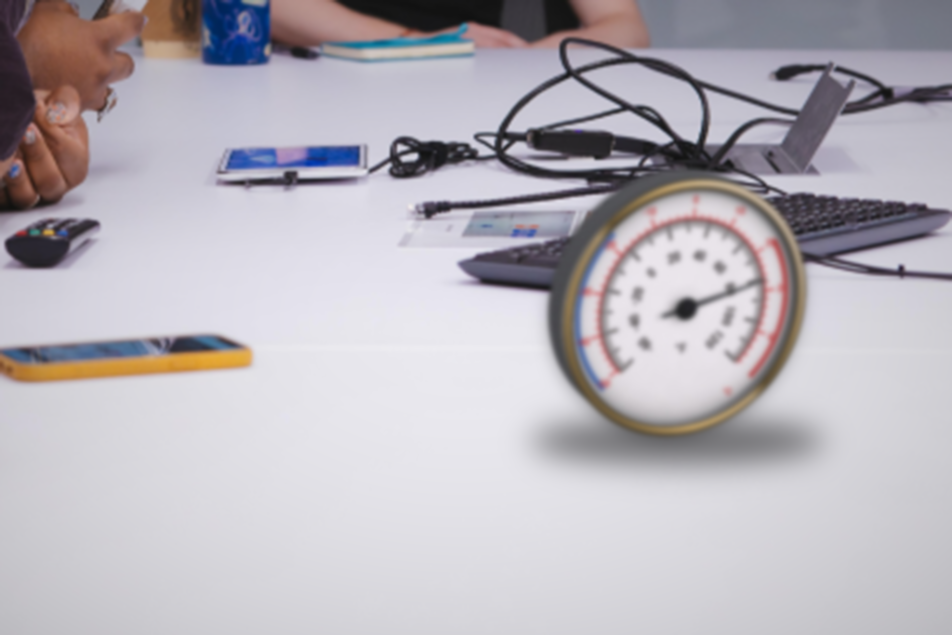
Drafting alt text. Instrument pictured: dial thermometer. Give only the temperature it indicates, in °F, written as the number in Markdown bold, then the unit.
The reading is **80** °F
